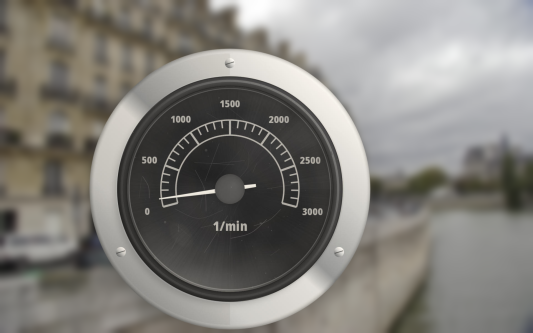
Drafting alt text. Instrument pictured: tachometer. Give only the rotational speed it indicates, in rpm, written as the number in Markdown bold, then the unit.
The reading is **100** rpm
